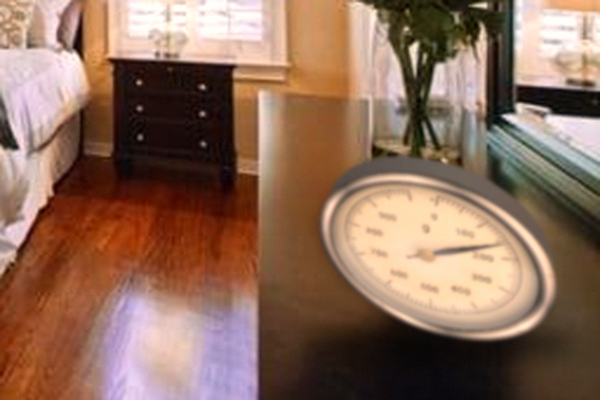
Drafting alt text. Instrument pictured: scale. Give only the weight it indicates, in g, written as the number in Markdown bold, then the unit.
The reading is **150** g
